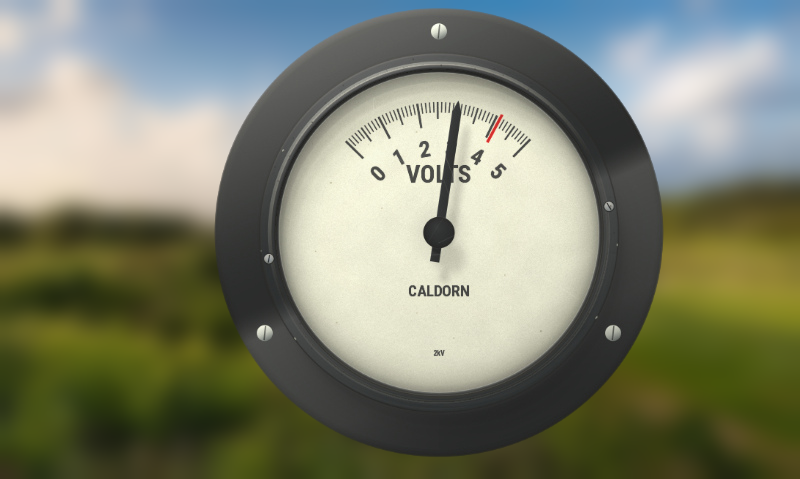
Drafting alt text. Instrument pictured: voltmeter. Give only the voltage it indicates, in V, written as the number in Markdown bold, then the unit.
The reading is **3** V
